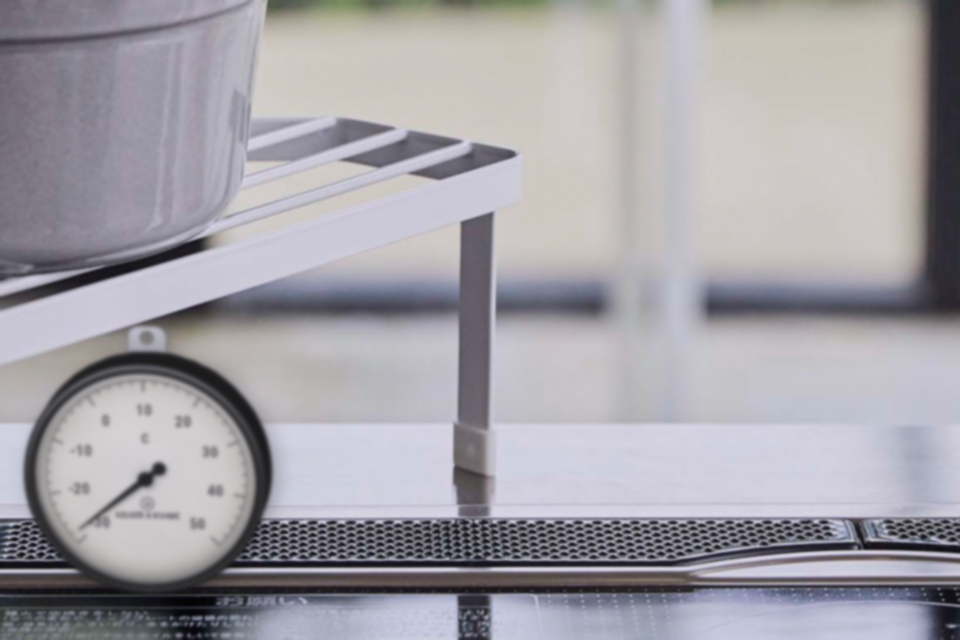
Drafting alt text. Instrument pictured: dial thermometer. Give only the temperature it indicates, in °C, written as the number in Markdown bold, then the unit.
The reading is **-28** °C
